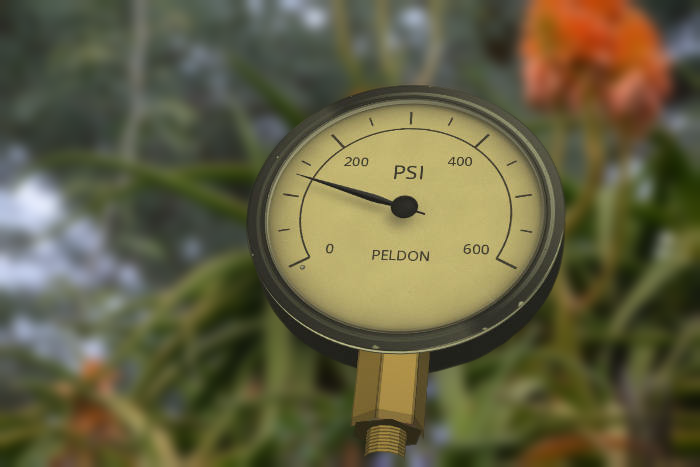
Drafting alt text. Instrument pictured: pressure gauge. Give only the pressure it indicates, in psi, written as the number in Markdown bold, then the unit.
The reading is **125** psi
